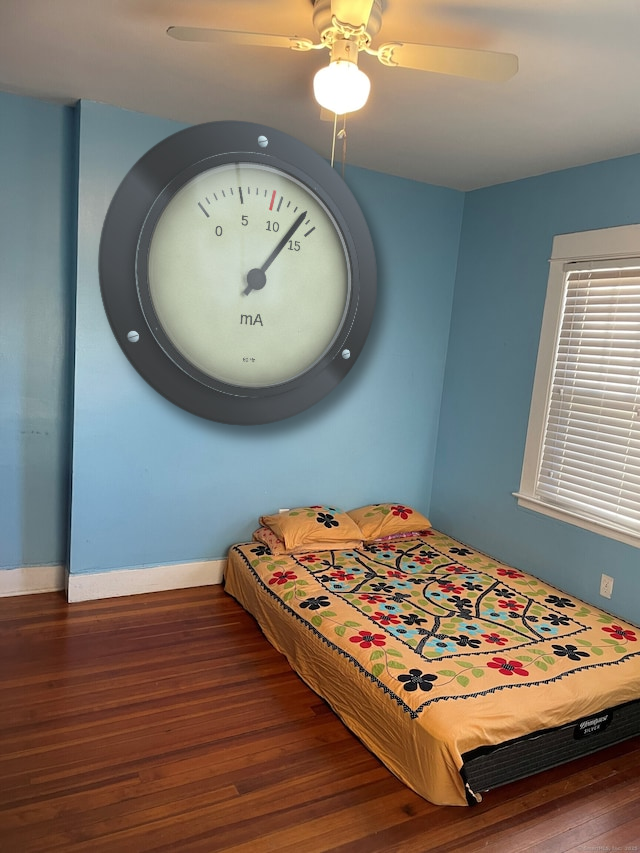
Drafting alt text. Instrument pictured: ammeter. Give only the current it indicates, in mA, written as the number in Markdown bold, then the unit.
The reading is **13** mA
